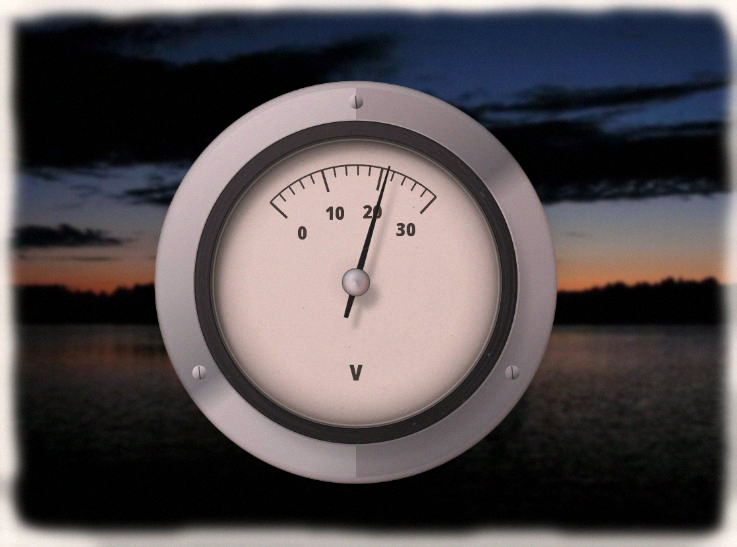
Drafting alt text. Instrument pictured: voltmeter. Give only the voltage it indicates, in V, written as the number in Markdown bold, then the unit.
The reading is **21** V
